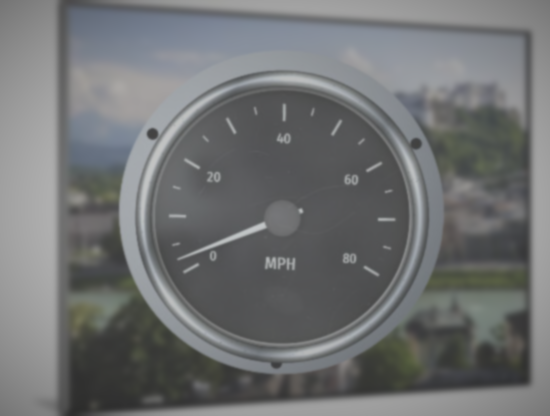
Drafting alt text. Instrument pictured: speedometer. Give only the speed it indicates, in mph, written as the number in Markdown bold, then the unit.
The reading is **2.5** mph
